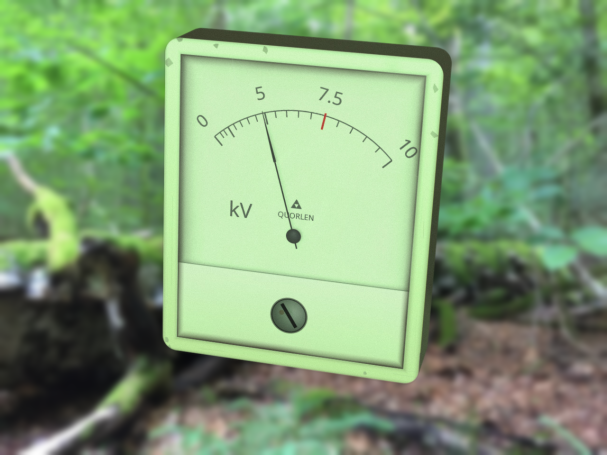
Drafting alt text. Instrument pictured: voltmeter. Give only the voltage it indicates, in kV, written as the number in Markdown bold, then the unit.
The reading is **5** kV
